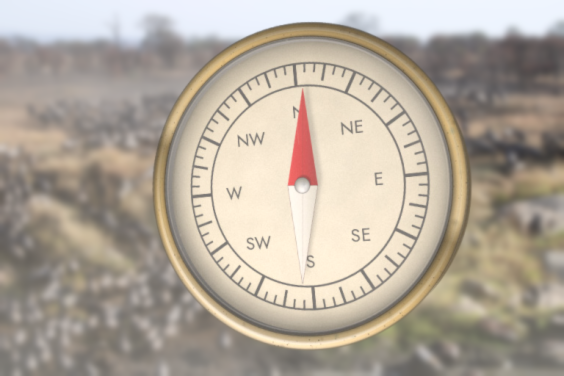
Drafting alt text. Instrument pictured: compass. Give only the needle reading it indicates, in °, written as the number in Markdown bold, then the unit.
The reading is **5** °
